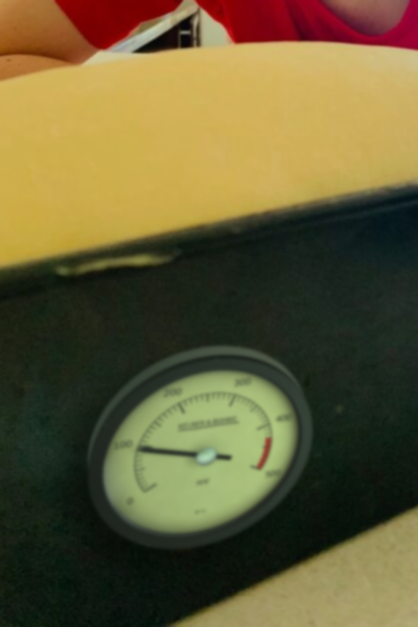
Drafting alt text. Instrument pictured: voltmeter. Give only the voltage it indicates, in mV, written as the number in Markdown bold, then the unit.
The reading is **100** mV
